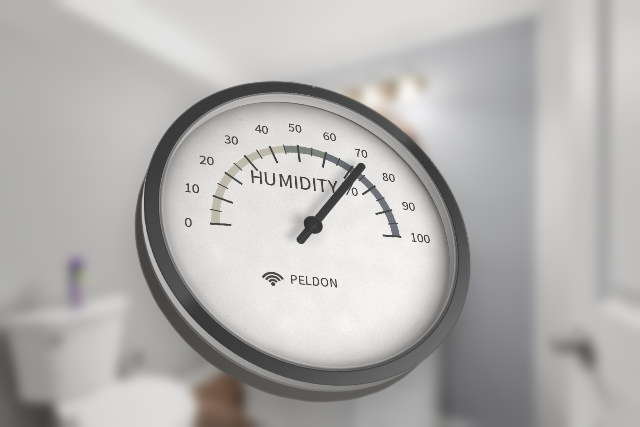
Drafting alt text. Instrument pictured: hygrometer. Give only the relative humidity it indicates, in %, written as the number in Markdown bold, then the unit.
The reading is **72.5** %
